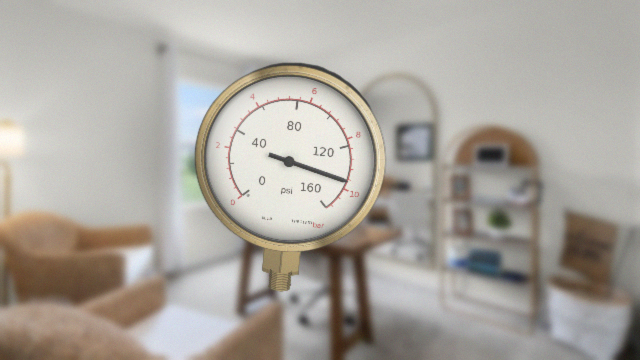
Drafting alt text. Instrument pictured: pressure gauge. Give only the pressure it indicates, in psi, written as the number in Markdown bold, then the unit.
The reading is **140** psi
